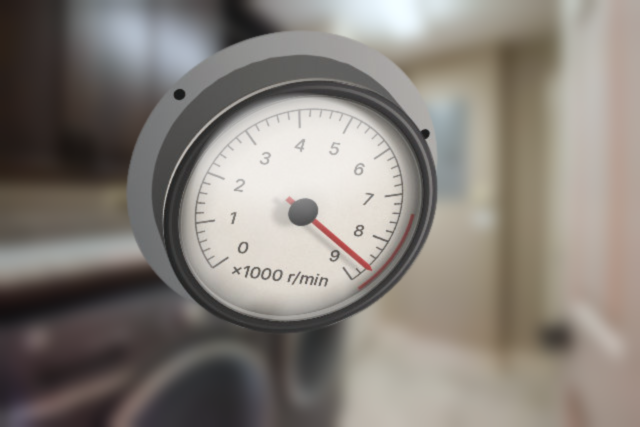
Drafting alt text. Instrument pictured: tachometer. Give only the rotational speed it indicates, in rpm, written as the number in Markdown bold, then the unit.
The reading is **8600** rpm
